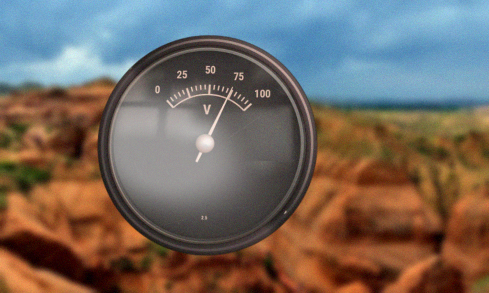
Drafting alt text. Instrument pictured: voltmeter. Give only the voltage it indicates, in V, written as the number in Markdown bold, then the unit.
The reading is **75** V
